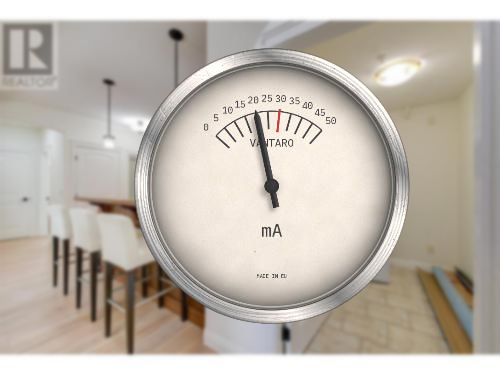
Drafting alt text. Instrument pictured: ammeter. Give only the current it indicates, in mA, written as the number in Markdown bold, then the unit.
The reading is **20** mA
